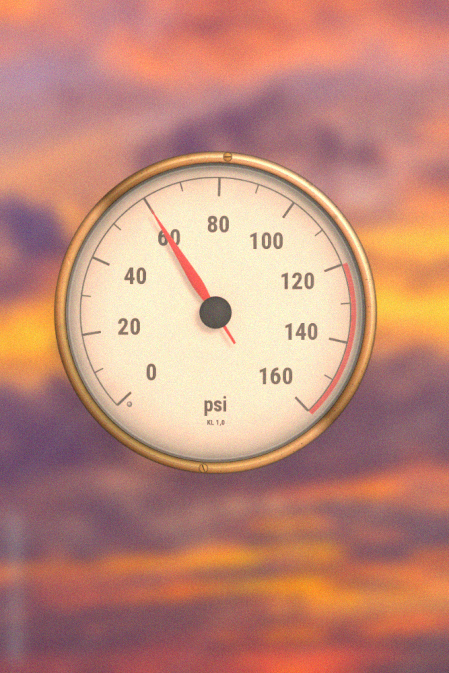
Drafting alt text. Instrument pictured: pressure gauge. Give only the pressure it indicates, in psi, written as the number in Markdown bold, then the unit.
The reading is **60** psi
